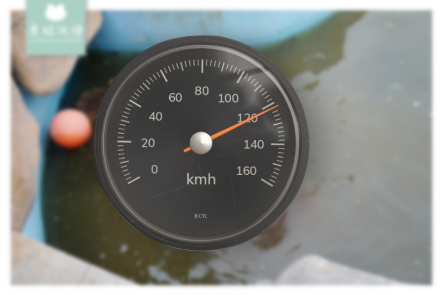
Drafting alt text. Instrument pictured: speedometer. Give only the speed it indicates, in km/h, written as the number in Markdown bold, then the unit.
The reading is **122** km/h
